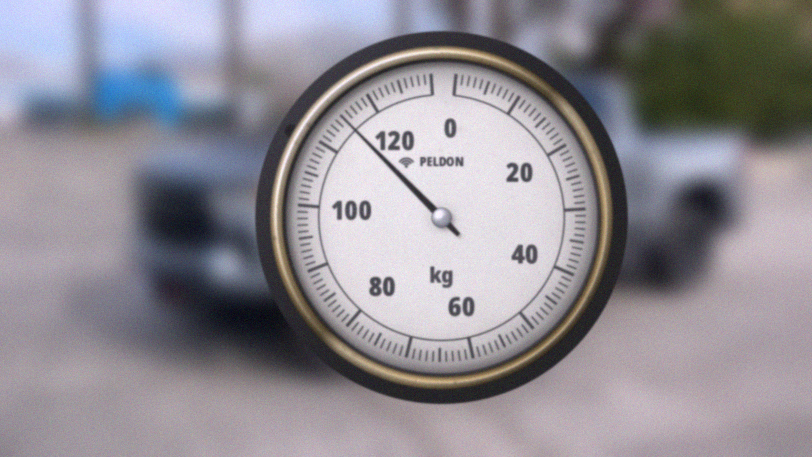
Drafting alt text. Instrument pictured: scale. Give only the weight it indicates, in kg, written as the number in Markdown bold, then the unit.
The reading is **115** kg
